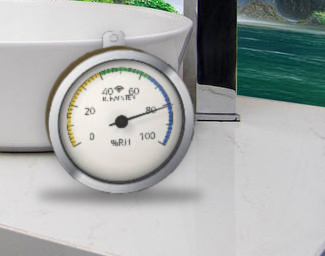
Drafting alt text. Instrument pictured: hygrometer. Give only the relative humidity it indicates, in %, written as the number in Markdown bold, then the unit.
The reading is **80** %
